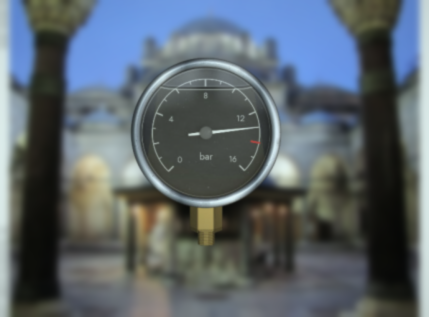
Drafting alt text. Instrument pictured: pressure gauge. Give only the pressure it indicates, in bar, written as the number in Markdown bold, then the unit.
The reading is **13** bar
